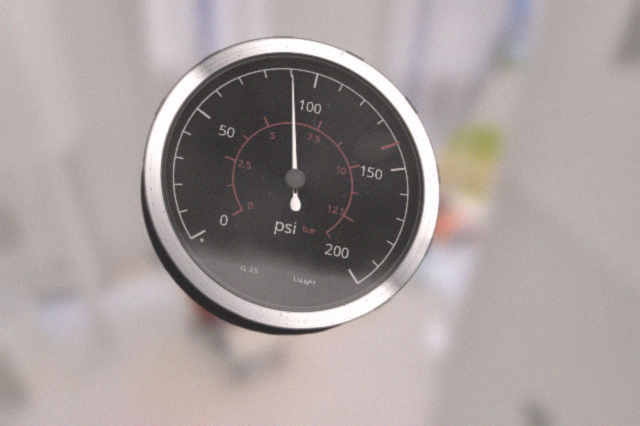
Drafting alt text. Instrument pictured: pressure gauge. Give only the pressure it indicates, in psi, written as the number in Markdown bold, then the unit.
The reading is **90** psi
